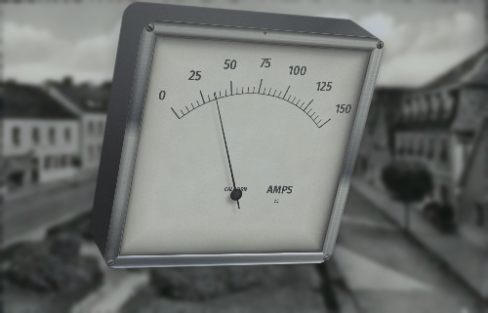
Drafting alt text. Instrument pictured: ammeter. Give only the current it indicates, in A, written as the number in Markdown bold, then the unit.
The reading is **35** A
